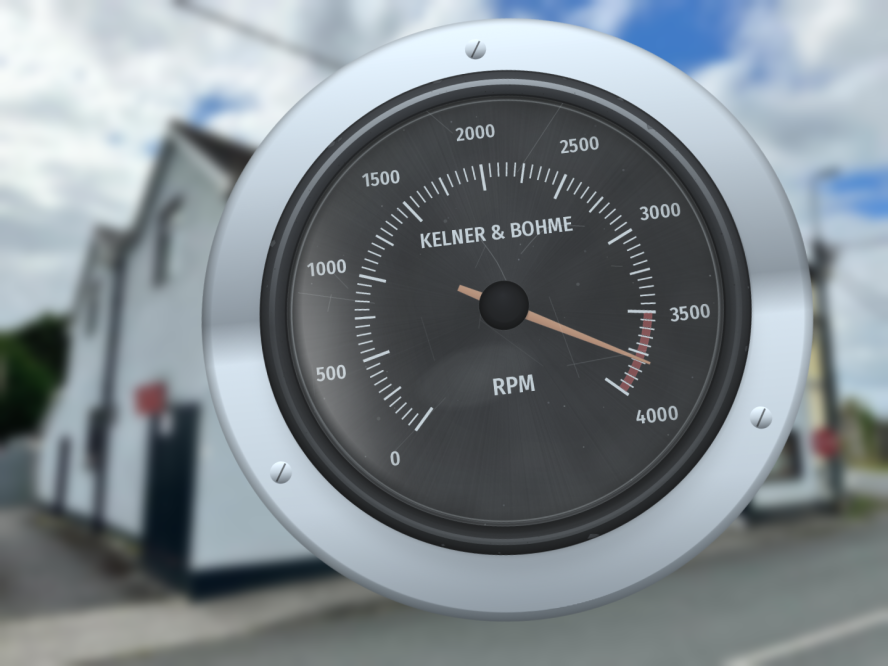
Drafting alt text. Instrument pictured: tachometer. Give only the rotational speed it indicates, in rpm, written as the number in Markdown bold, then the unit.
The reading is **3800** rpm
